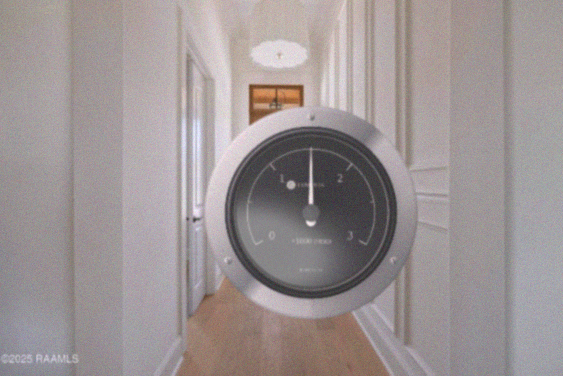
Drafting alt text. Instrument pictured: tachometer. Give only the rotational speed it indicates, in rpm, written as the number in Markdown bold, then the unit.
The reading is **1500** rpm
